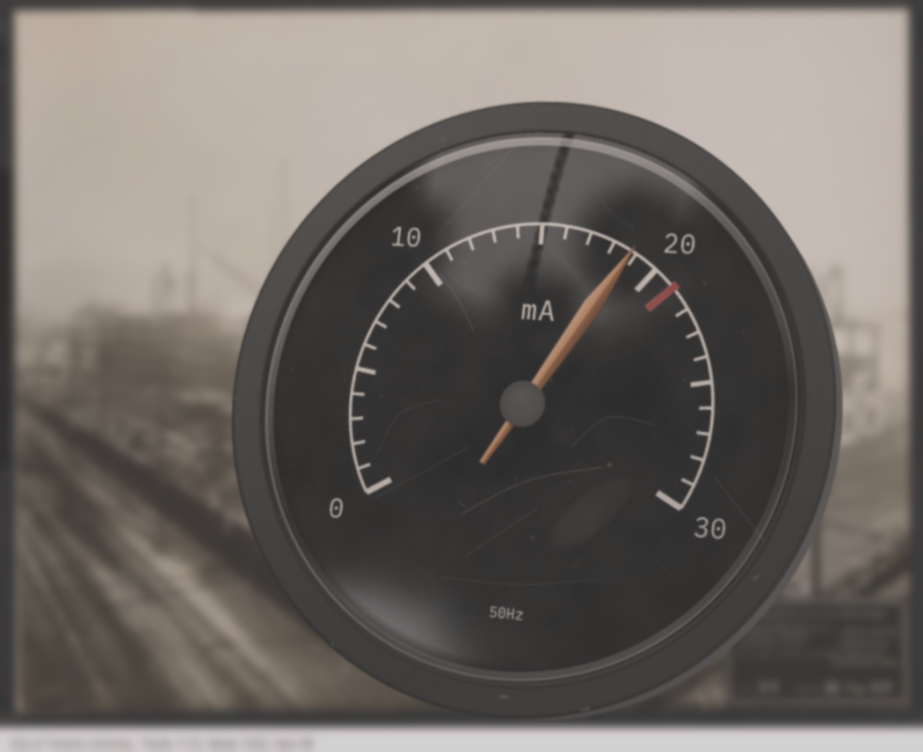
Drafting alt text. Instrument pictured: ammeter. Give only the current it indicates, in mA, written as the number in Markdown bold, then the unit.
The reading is **19** mA
